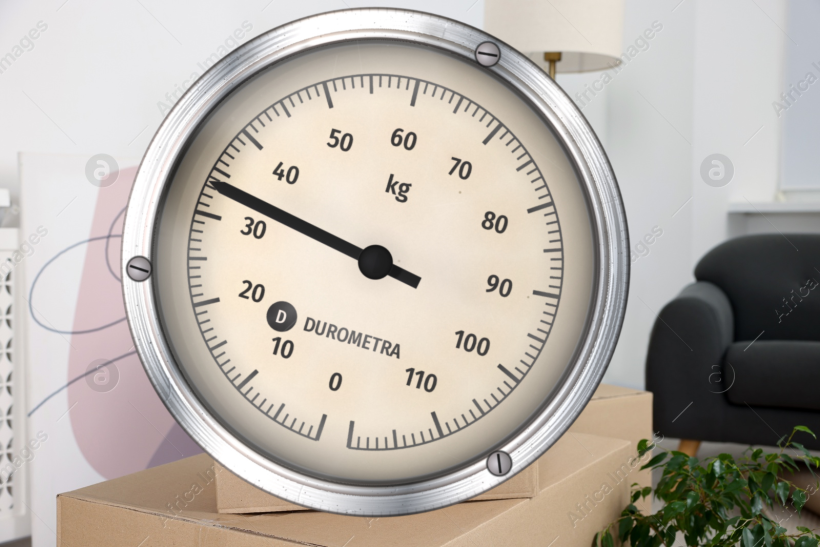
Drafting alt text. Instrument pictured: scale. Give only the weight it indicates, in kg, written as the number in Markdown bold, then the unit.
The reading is **33.5** kg
